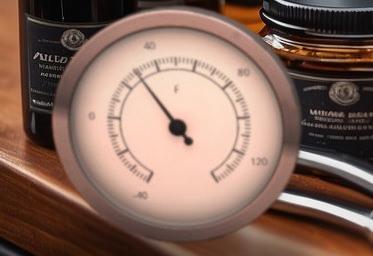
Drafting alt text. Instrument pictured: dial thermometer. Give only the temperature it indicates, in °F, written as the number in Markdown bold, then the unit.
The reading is **30** °F
